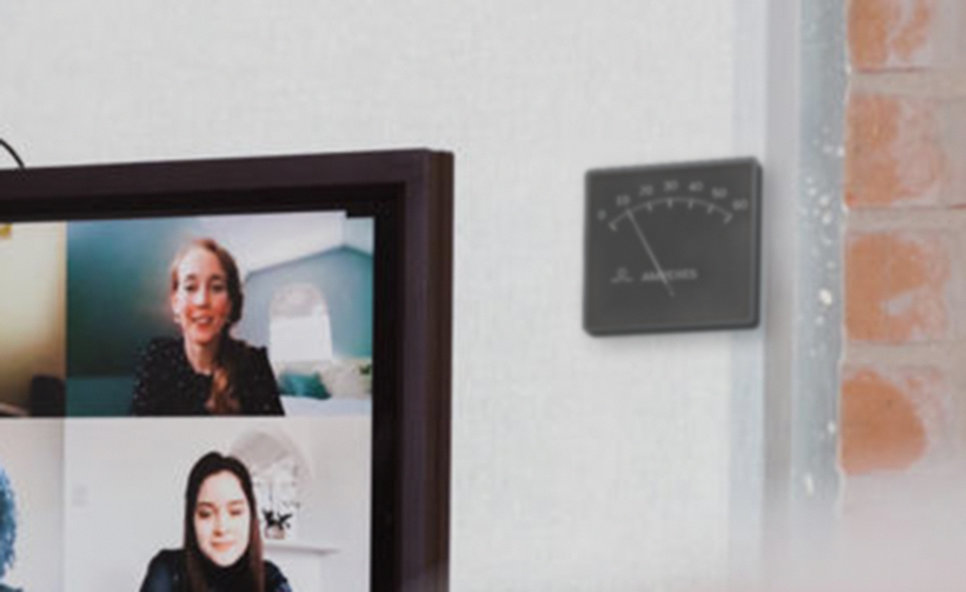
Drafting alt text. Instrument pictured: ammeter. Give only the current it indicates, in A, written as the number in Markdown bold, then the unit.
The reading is **10** A
